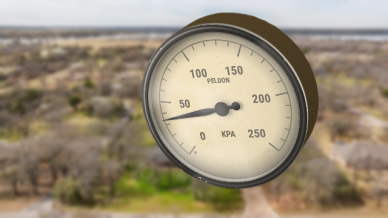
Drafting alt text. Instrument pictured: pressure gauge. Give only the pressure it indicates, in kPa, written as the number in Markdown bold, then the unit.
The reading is **35** kPa
